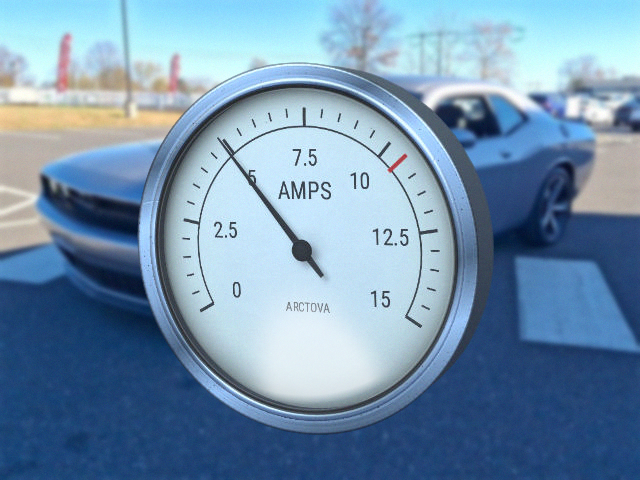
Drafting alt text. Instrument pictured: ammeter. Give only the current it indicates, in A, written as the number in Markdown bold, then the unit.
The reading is **5** A
